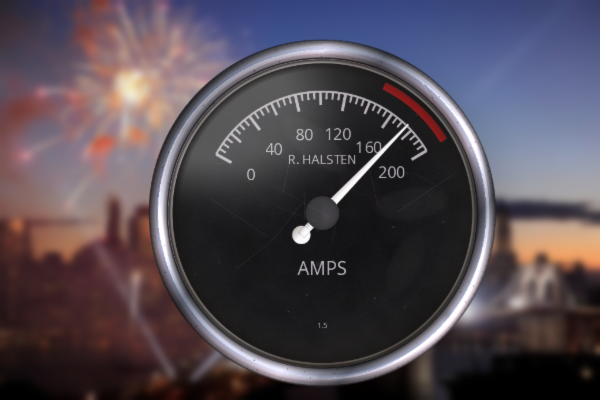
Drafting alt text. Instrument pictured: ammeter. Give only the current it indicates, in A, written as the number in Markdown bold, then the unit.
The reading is **175** A
